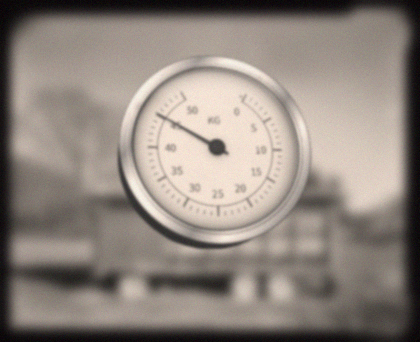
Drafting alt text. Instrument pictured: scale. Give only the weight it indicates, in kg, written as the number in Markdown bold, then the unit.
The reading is **45** kg
